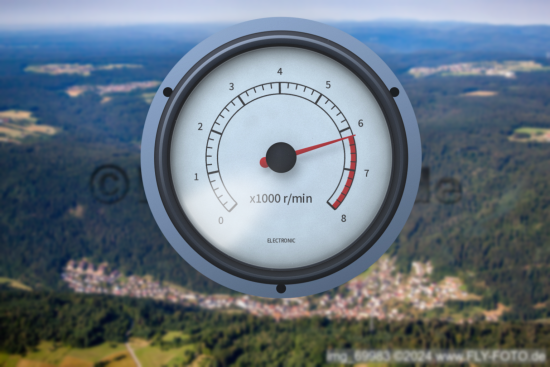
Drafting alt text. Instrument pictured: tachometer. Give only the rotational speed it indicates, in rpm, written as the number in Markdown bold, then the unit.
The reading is **6200** rpm
